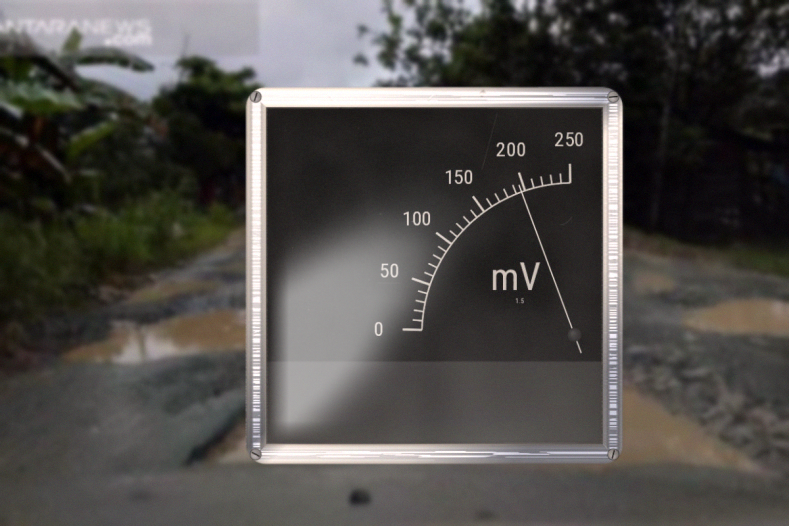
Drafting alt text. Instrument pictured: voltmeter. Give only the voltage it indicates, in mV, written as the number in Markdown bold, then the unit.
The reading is **195** mV
